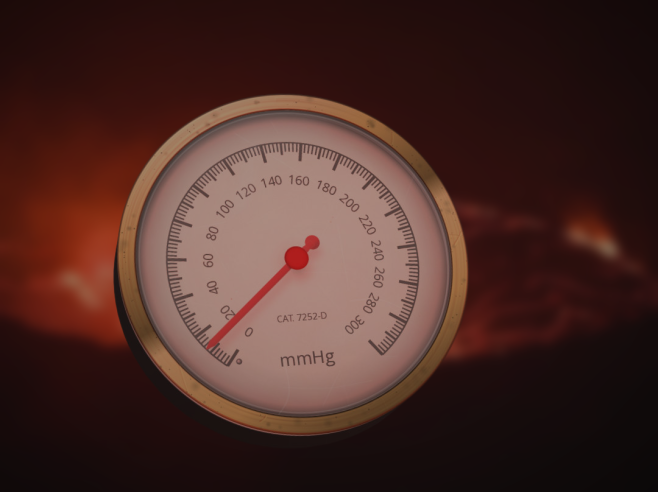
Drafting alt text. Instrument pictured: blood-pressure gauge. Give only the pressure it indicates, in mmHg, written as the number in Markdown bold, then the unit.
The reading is **12** mmHg
